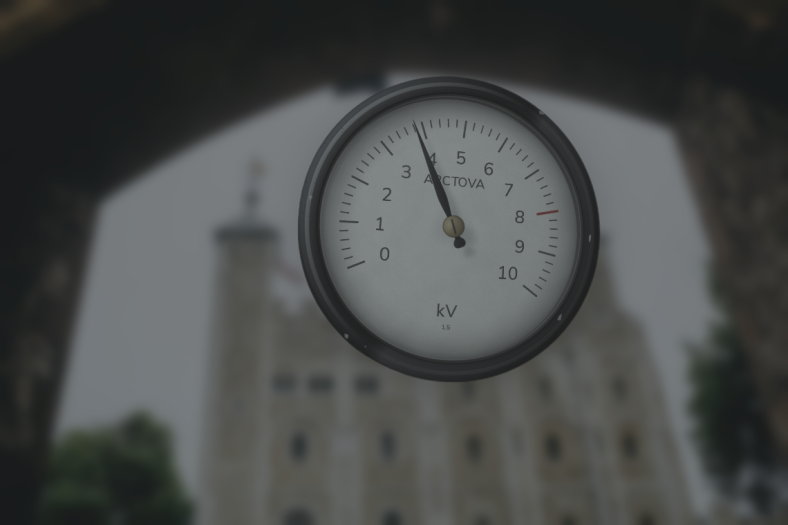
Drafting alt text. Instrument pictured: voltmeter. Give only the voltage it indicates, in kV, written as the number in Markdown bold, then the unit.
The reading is **3.8** kV
